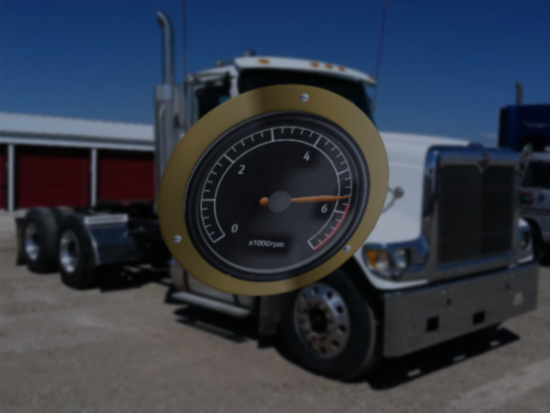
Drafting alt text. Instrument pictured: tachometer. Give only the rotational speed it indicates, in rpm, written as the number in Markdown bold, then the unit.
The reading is **5600** rpm
